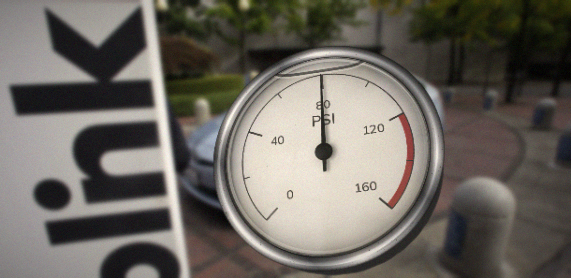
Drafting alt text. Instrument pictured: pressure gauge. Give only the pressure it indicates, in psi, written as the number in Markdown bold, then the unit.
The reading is **80** psi
